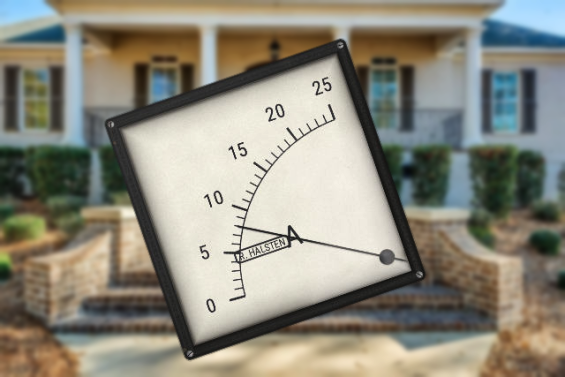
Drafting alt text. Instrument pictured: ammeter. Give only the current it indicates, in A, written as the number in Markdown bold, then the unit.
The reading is **8** A
